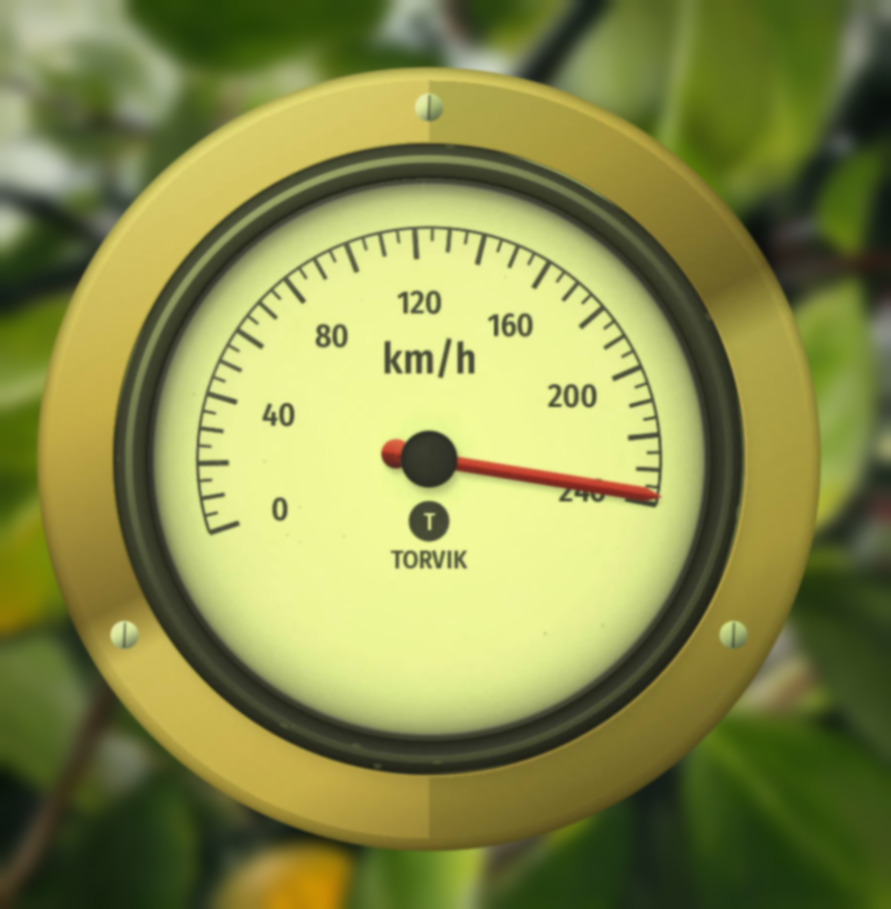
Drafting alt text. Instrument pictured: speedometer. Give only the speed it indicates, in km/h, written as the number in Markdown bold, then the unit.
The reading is **237.5** km/h
